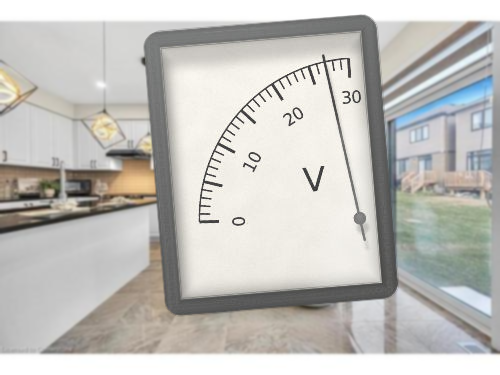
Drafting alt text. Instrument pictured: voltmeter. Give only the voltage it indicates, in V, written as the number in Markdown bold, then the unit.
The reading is **27** V
